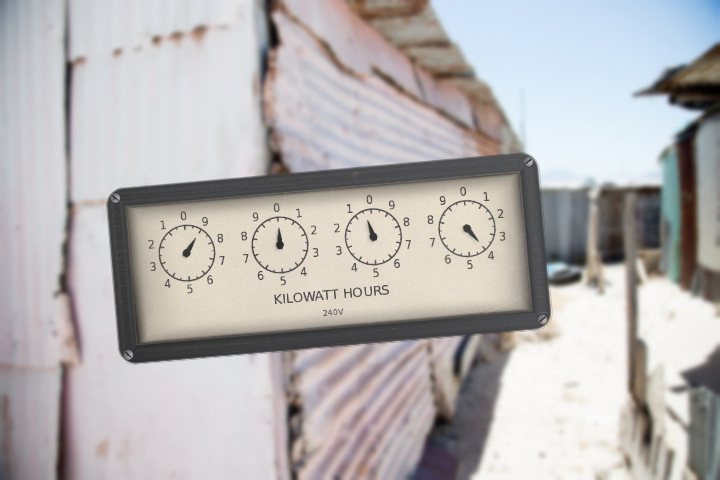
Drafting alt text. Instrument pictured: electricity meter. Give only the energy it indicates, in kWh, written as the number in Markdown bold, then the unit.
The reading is **9004** kWh
